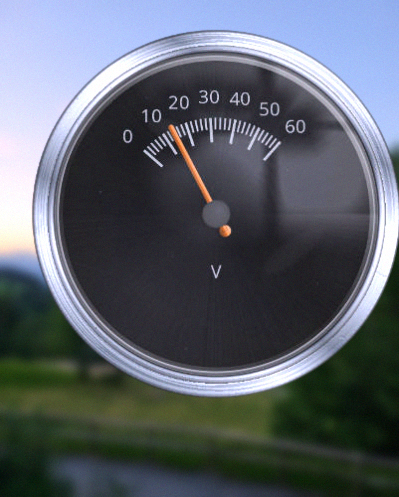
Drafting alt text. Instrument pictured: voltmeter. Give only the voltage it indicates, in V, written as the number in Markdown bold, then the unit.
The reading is **14** V
